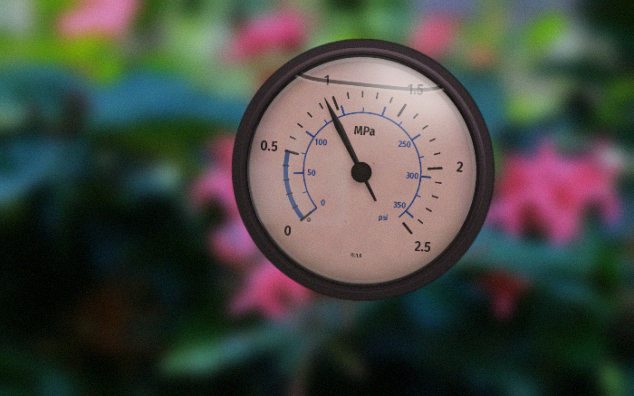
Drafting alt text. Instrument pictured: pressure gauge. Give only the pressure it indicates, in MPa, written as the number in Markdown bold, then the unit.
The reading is **0.95** MPa
